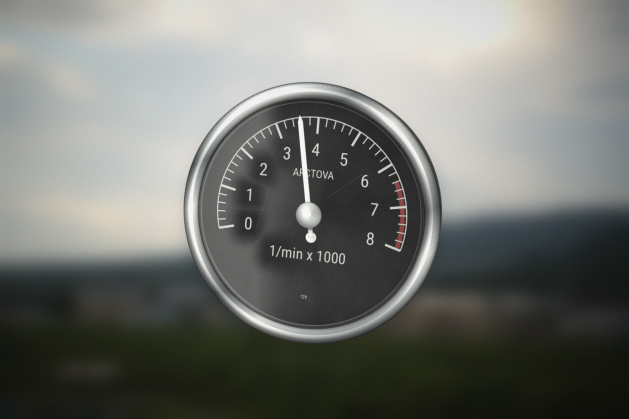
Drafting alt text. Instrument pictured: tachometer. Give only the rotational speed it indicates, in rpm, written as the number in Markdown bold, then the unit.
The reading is **3600** rpm
